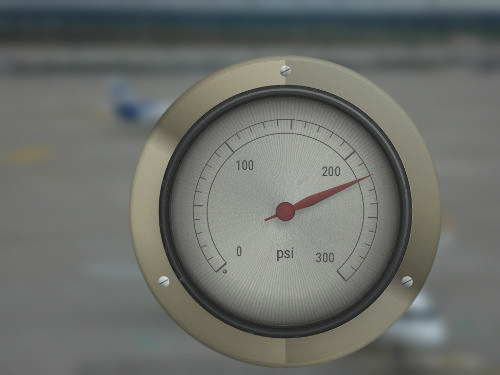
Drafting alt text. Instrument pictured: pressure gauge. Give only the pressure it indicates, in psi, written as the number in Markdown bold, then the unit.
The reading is **220** psi
